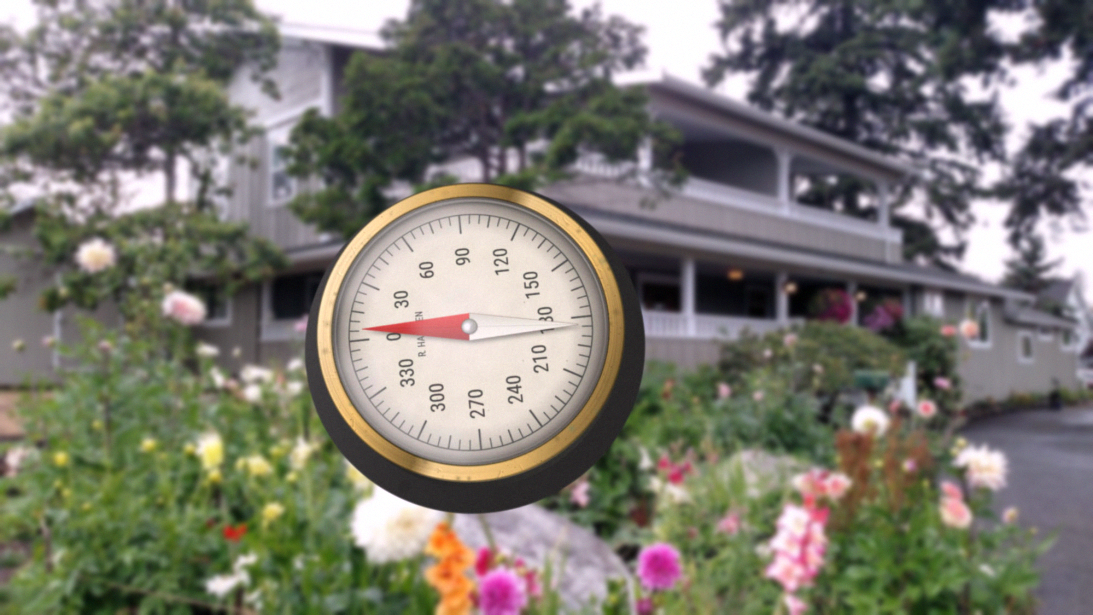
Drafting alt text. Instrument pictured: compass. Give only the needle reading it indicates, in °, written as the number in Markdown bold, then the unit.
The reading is **5** °
